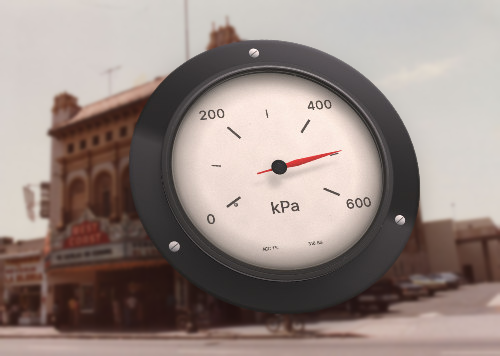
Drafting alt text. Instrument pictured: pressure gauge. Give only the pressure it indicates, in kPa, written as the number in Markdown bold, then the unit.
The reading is **500** kPa
